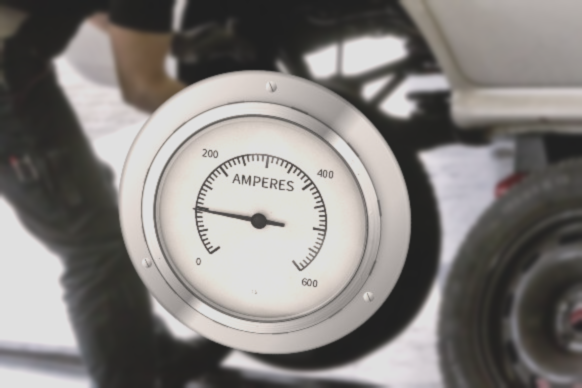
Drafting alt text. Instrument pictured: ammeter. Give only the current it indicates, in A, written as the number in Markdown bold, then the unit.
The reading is **100** A
